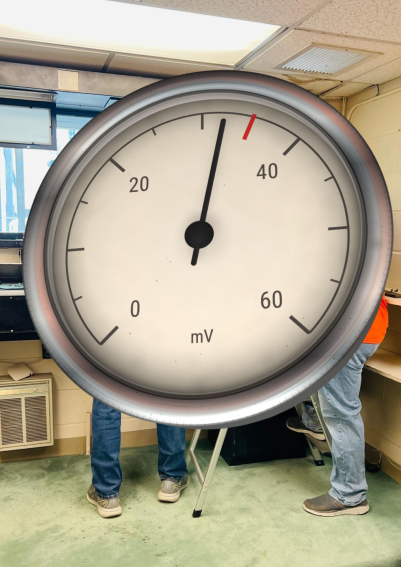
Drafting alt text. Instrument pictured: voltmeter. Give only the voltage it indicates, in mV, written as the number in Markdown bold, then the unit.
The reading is **32.5** mV
